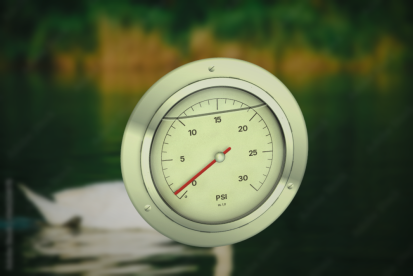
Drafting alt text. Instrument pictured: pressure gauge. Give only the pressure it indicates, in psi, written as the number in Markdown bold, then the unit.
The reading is **1** psi
